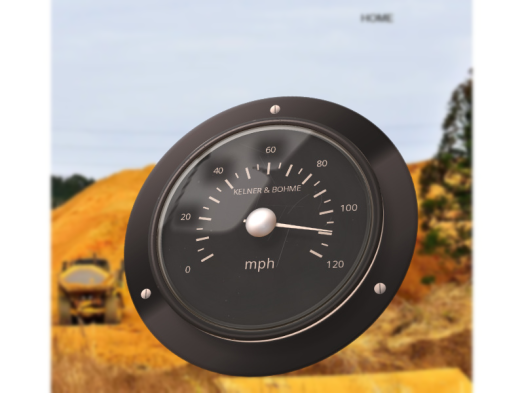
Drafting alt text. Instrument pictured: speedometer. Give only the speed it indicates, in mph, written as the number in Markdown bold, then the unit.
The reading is **110** mph
